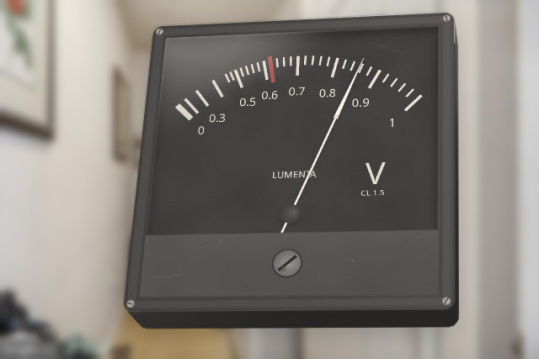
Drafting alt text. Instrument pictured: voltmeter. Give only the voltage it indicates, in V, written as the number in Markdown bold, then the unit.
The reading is **0.86** V
